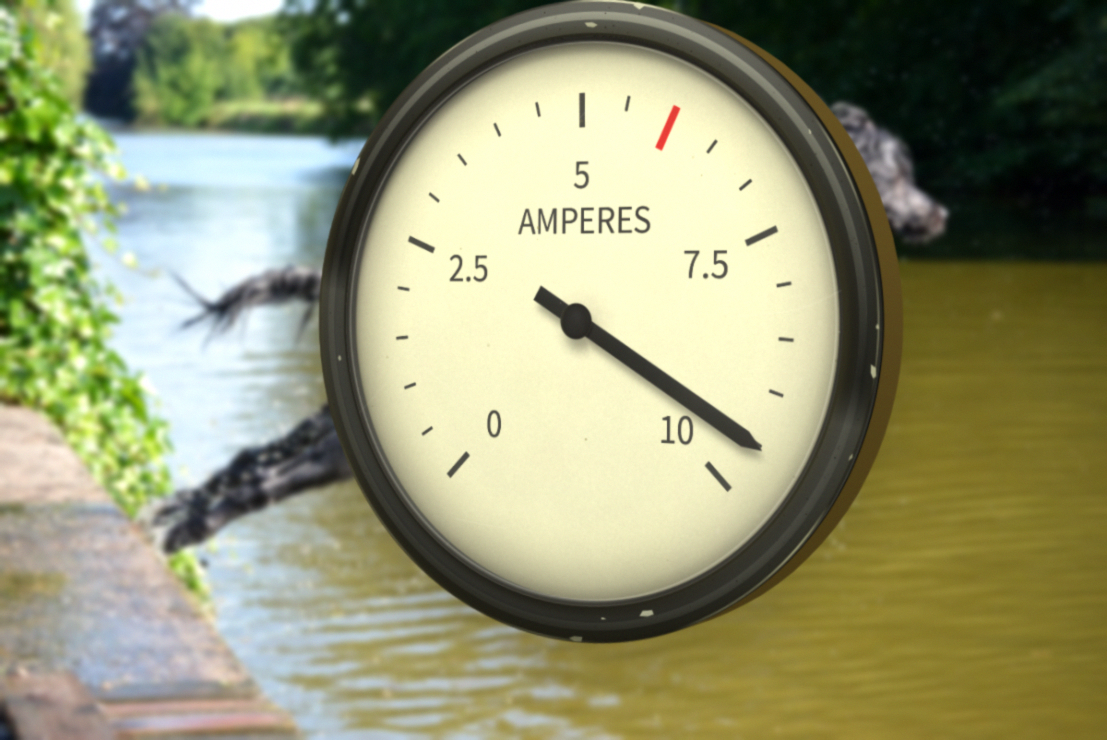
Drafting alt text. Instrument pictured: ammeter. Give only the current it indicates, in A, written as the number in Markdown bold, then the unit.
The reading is **9.5** A
